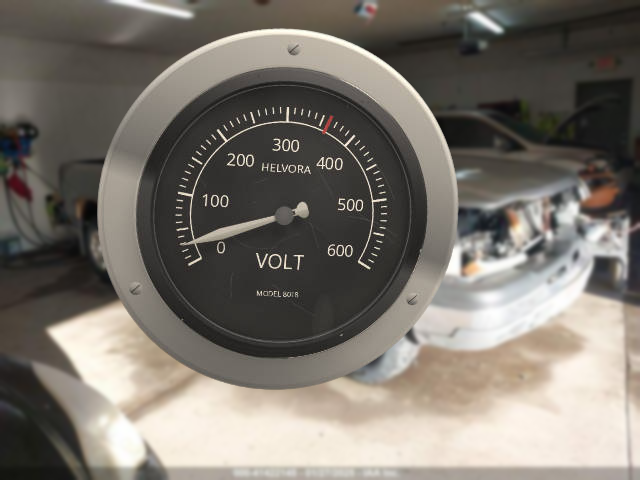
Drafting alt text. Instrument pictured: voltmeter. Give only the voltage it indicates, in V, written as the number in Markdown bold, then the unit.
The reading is **30** V
